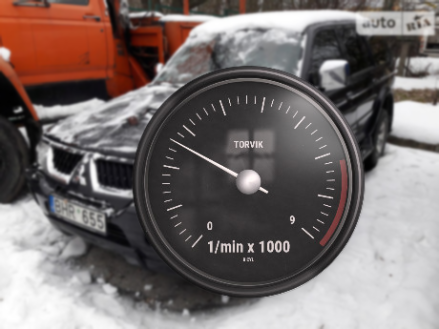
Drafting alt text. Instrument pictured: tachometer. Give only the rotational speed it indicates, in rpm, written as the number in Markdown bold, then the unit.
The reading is **2600** rpm
